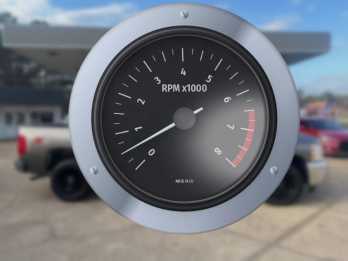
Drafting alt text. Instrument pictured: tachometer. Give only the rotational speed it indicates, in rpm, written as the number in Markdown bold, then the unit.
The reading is **500** rpm
